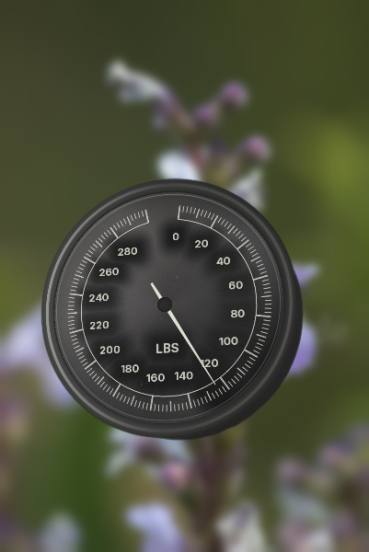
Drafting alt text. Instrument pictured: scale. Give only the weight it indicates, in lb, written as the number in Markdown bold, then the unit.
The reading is **124** lb
